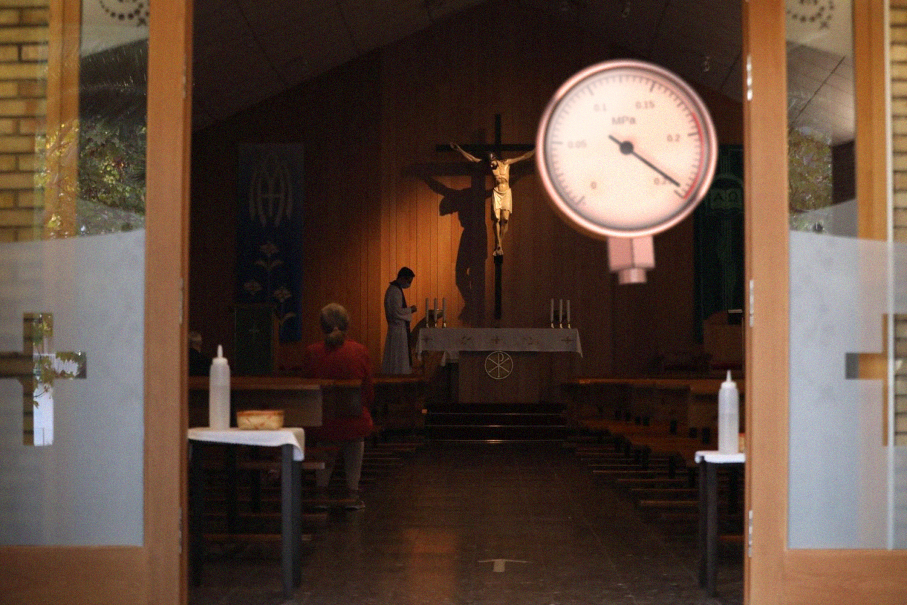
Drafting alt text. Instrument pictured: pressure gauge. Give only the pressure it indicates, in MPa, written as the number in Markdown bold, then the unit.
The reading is **0.245** MPa
